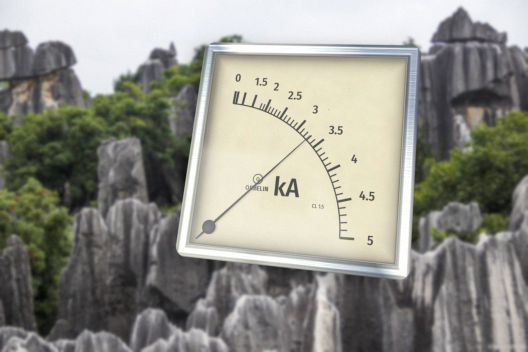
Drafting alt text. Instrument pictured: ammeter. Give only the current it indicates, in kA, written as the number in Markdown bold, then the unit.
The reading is **3.3** kA
